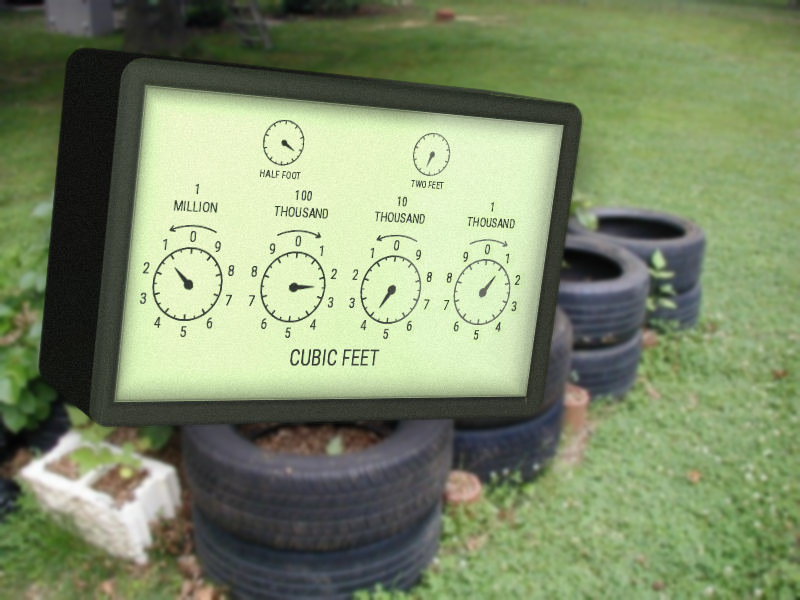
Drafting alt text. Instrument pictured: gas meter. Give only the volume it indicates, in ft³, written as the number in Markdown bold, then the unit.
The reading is **124100** ft³
